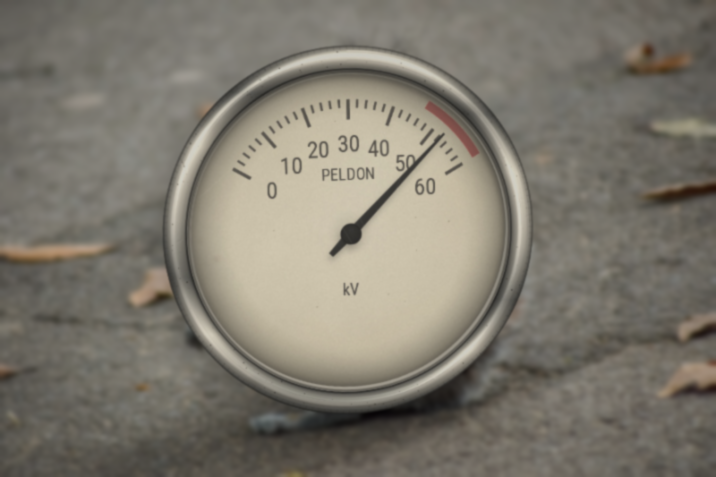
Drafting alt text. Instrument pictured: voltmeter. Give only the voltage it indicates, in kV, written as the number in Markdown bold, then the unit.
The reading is **52** kV
